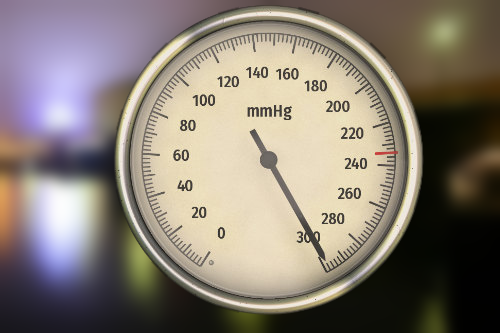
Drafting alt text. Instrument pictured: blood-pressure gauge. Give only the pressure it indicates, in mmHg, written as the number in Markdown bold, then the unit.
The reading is **298** mmHg
